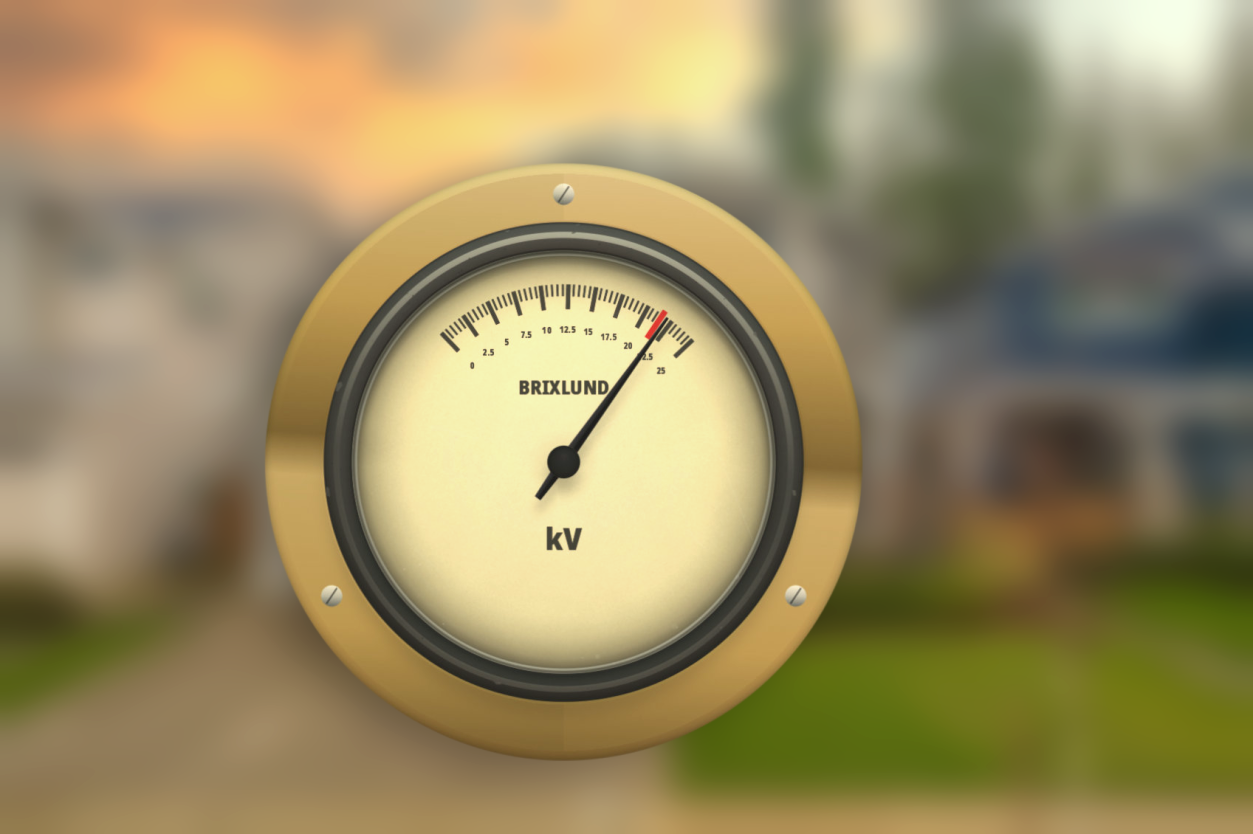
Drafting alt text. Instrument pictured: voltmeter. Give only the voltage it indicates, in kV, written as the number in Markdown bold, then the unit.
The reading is **22** kV
